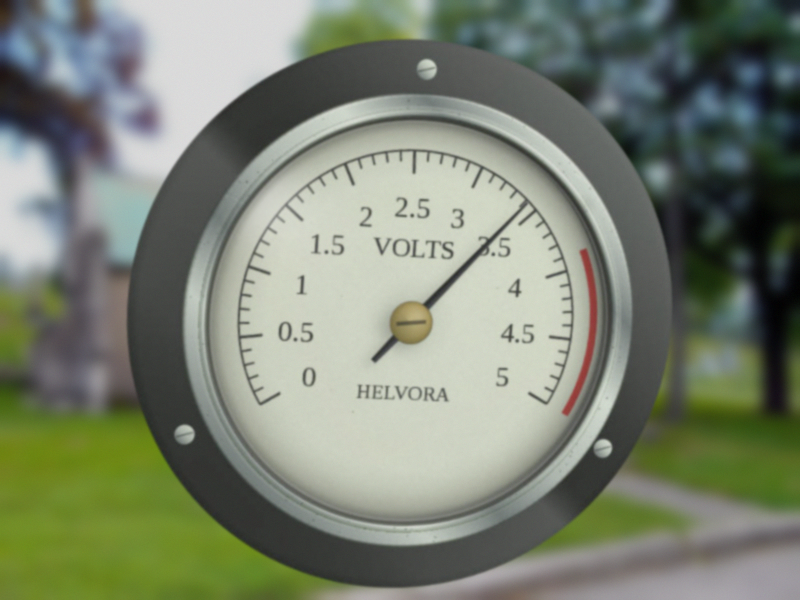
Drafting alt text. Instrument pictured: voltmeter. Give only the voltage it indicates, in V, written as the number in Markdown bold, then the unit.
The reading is **3.4** V
